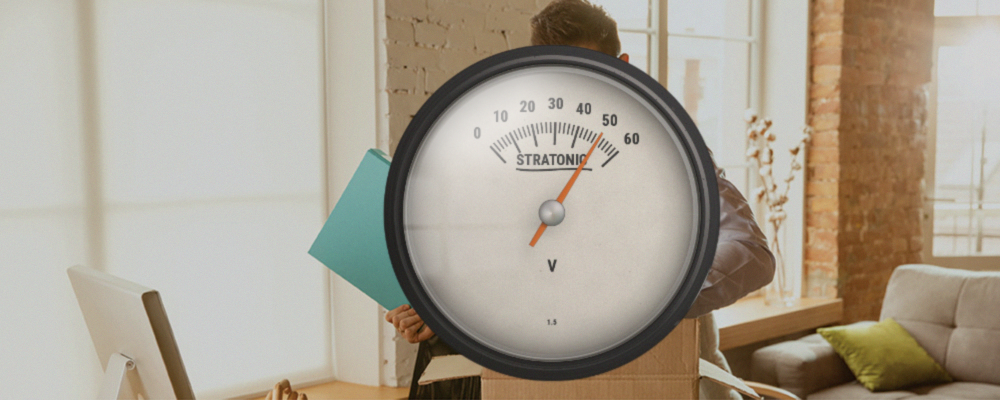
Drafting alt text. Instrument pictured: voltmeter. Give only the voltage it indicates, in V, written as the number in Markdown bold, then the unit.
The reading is **50** V
